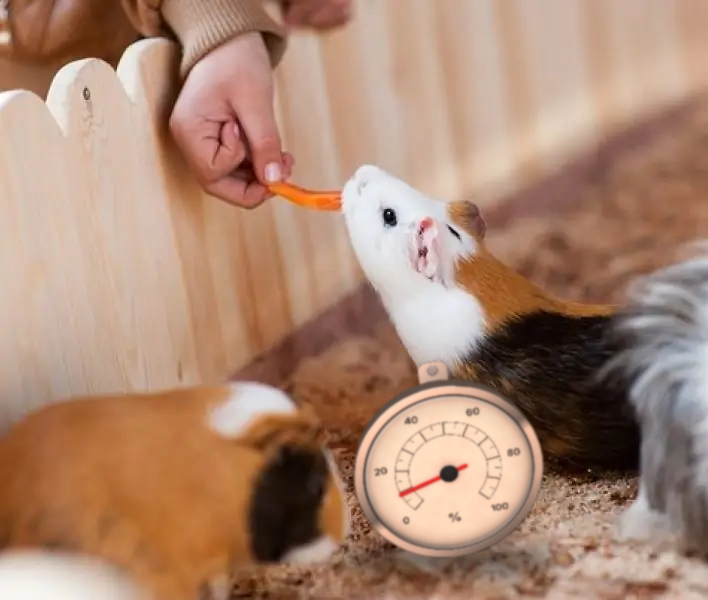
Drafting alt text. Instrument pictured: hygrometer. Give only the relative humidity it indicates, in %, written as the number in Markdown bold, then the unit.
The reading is **10** %
